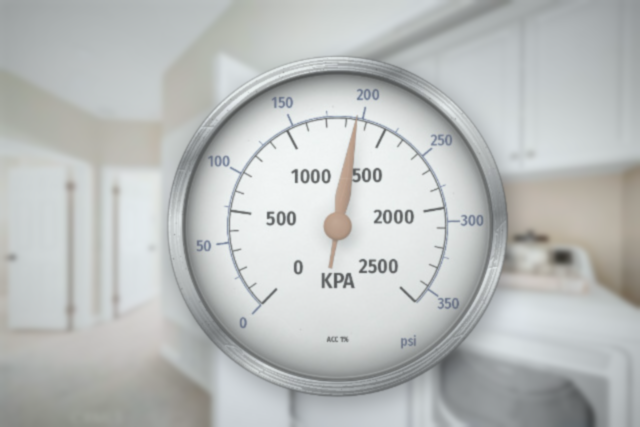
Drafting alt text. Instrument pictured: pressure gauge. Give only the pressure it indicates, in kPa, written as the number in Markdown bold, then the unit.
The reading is **1350** kPa
